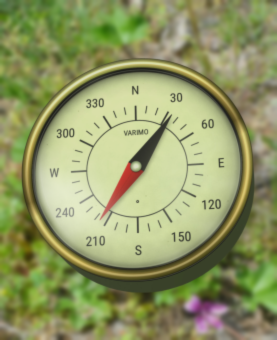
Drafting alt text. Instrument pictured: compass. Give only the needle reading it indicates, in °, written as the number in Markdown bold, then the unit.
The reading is **215** °
